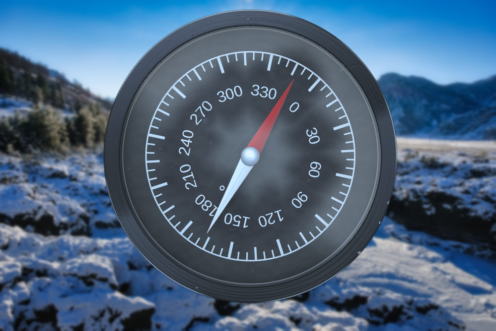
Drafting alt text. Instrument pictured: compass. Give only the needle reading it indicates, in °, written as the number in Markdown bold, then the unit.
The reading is **347.5** °
